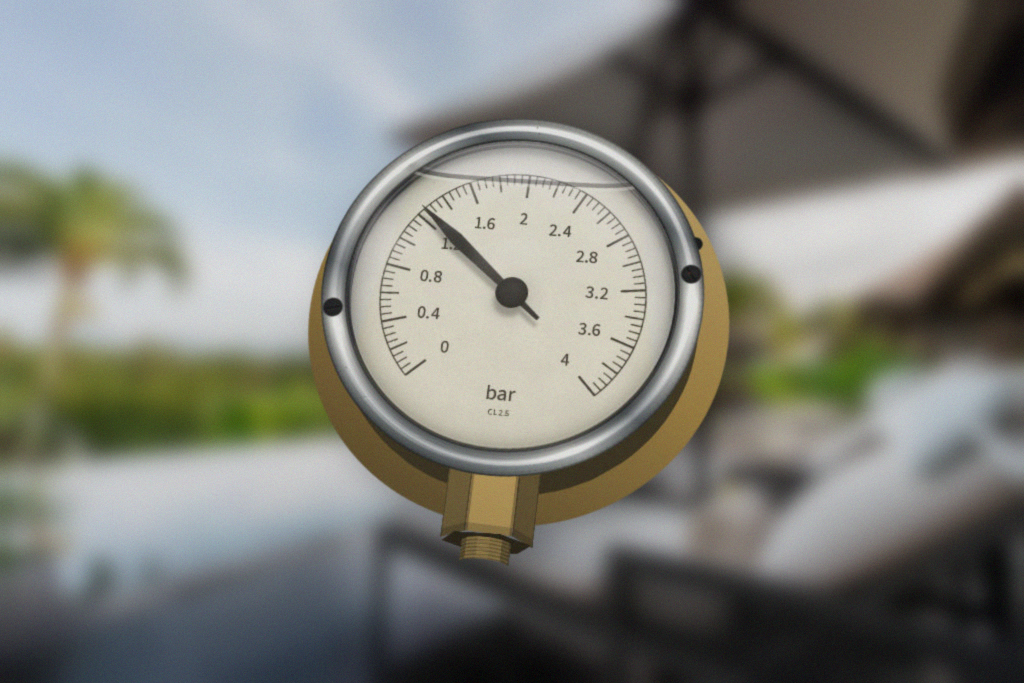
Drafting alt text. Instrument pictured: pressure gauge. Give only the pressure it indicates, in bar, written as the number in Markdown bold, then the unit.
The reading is **1.25** bar
